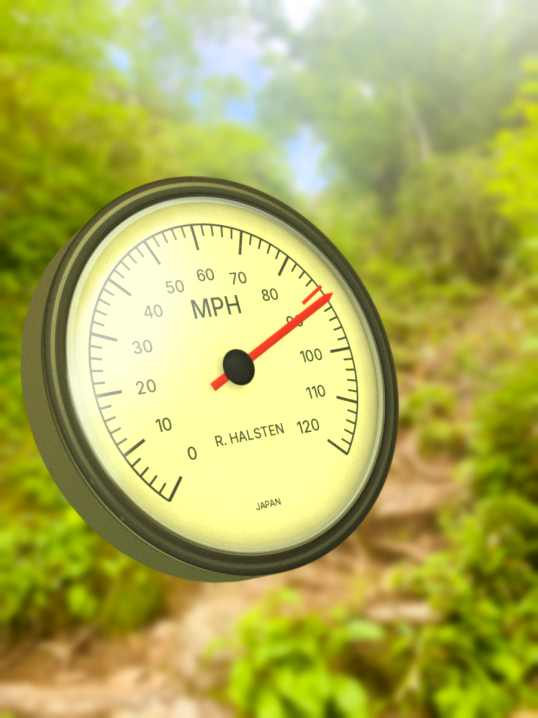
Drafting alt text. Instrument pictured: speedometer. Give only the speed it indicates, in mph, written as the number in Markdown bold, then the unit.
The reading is **90** mph
